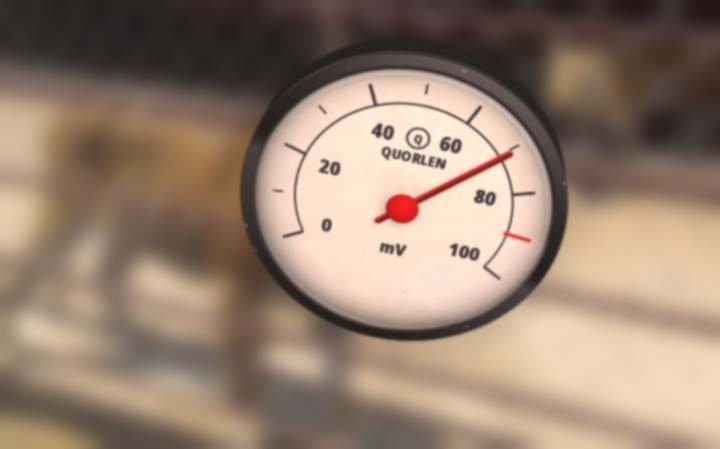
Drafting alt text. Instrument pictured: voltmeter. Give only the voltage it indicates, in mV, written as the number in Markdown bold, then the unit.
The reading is **70** mV
